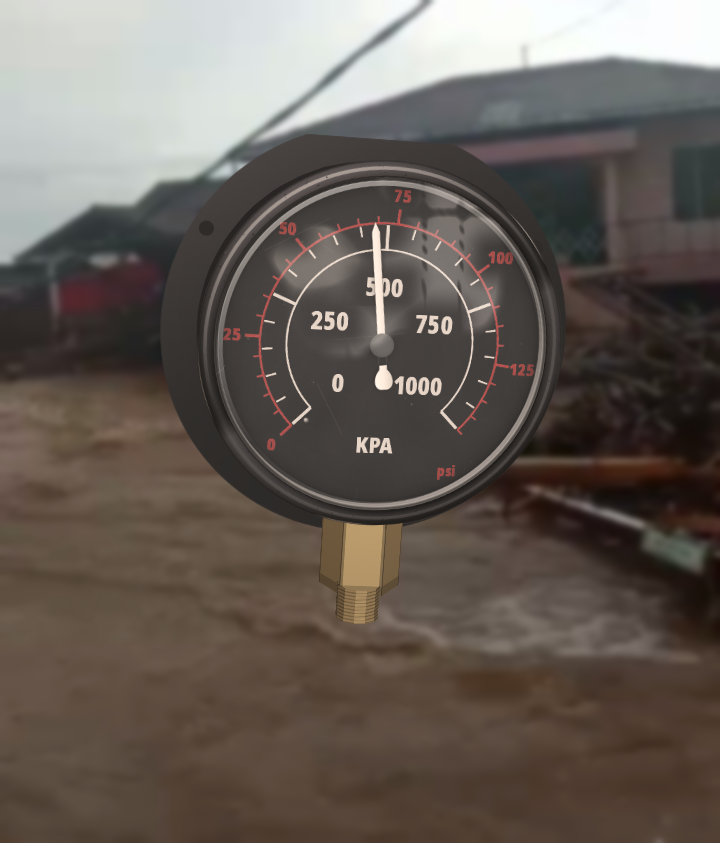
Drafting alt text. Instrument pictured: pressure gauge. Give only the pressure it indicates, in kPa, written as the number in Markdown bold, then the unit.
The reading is **475** kPa
